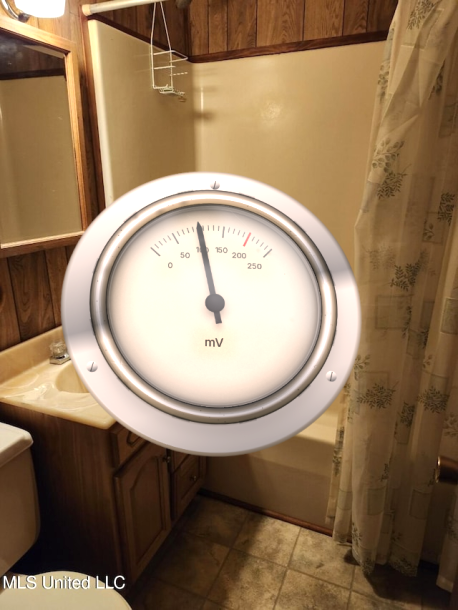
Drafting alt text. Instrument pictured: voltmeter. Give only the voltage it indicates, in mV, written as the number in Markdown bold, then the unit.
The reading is **100** mV
